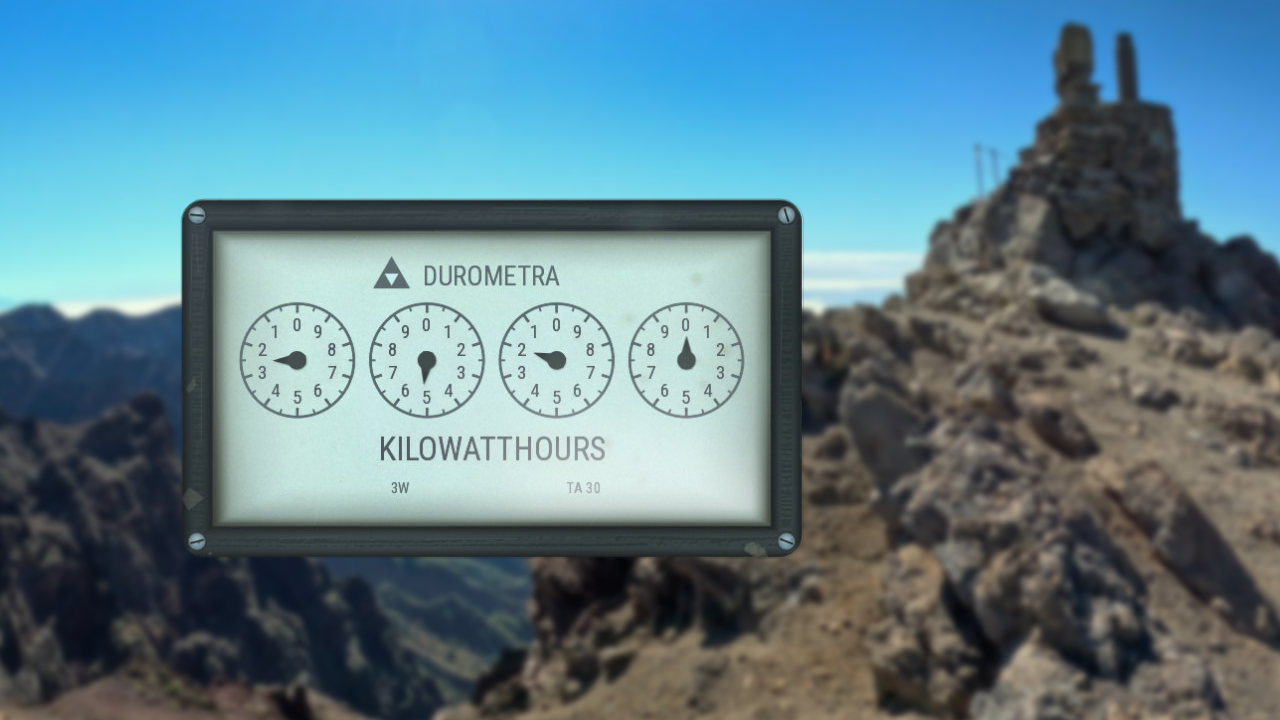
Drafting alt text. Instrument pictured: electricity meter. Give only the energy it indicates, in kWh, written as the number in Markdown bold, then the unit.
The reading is **2520** kWh
